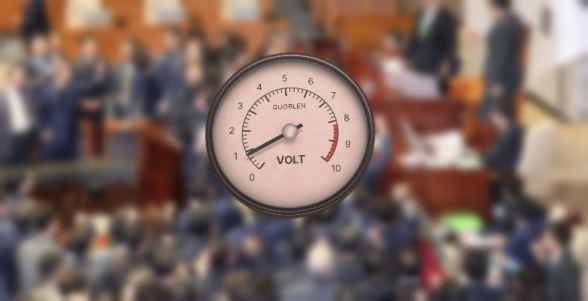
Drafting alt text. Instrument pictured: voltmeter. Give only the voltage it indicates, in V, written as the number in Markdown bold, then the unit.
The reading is **0.8** V
